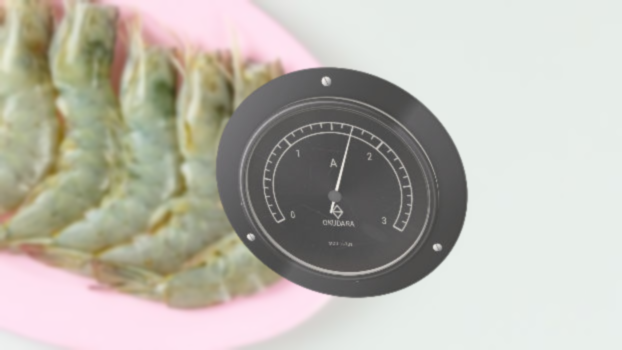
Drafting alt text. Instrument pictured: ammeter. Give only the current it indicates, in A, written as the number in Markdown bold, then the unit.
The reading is **1.7** A
